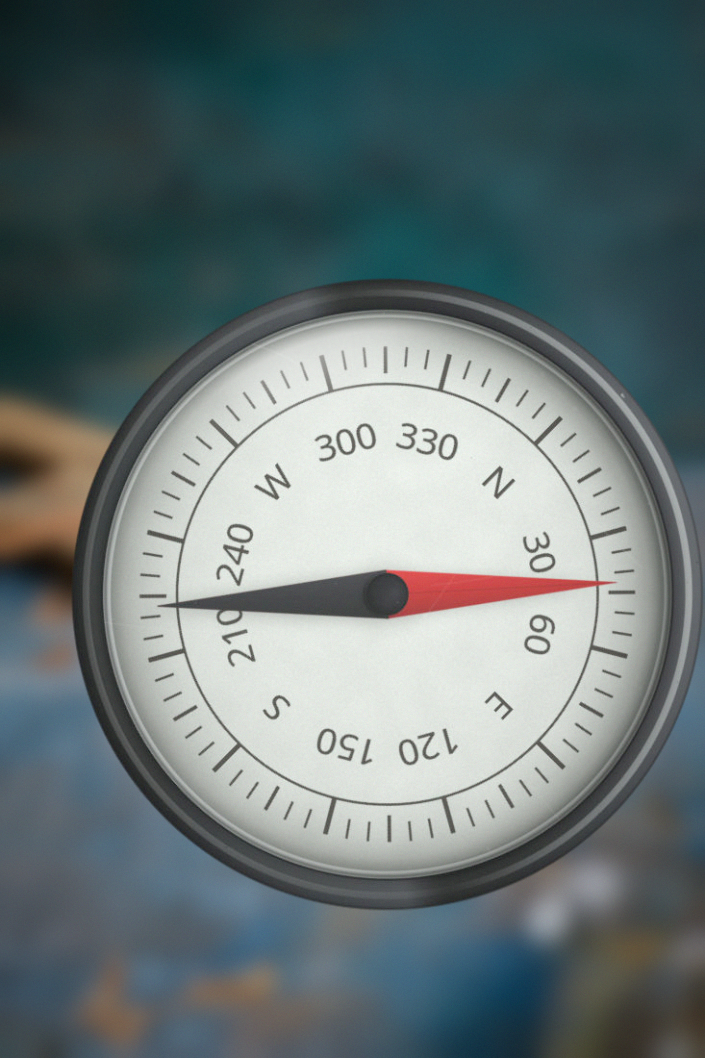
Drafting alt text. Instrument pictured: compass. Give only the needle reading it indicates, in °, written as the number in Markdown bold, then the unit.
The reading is **42.5** °
